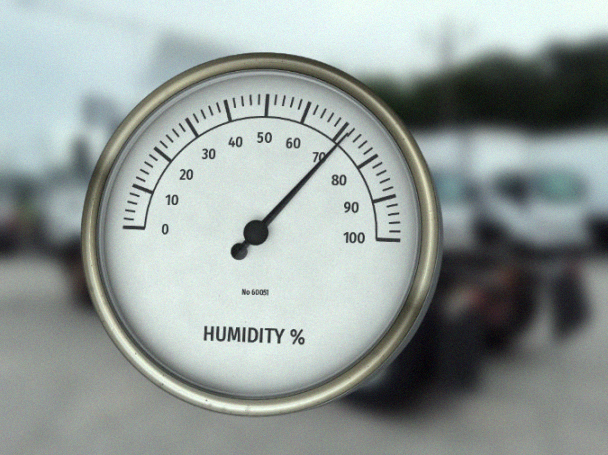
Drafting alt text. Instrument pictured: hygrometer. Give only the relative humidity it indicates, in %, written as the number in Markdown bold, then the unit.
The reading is **72** %
